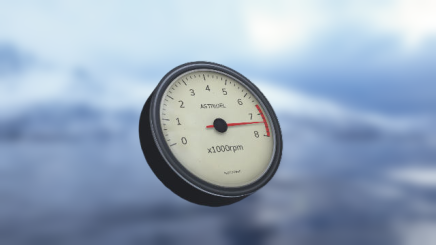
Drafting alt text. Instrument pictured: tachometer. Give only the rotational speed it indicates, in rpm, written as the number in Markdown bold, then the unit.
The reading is **7400** rpm
